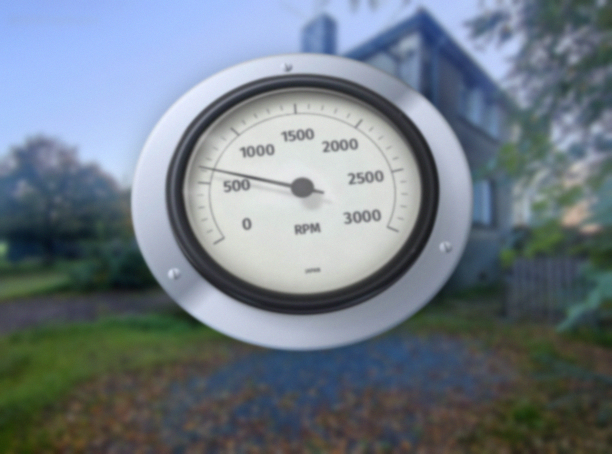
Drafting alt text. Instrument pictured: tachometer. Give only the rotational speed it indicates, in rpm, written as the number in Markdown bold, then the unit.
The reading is **600** rpm
